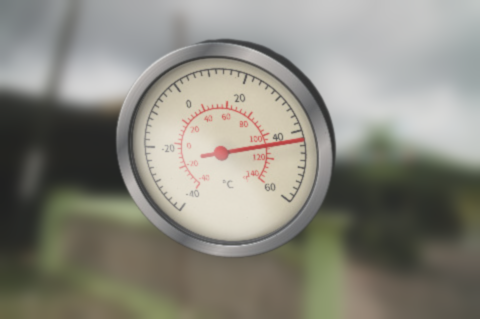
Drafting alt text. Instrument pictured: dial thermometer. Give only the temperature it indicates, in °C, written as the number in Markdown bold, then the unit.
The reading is **42** °C
